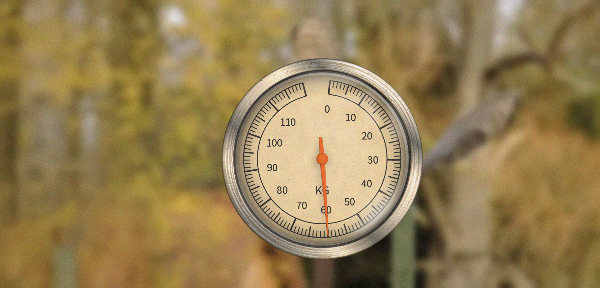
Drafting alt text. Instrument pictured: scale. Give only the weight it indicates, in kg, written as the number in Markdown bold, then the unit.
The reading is **60** kg
